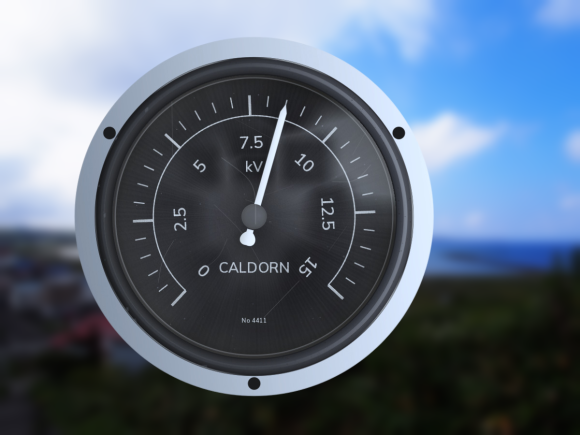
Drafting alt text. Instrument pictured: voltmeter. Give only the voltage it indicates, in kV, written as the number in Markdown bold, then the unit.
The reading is **8.5** kV
